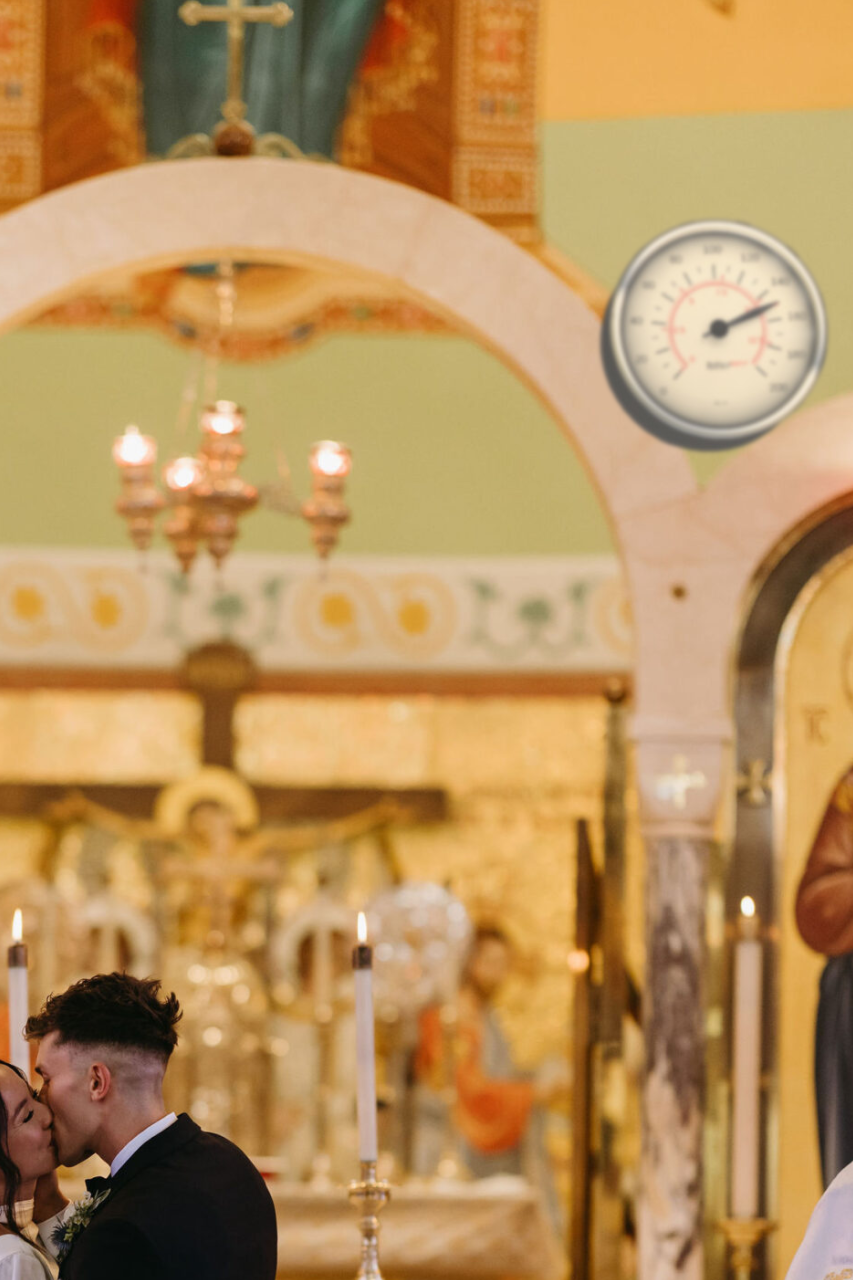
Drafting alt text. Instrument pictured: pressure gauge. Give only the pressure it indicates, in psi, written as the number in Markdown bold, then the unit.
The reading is **150** psi
